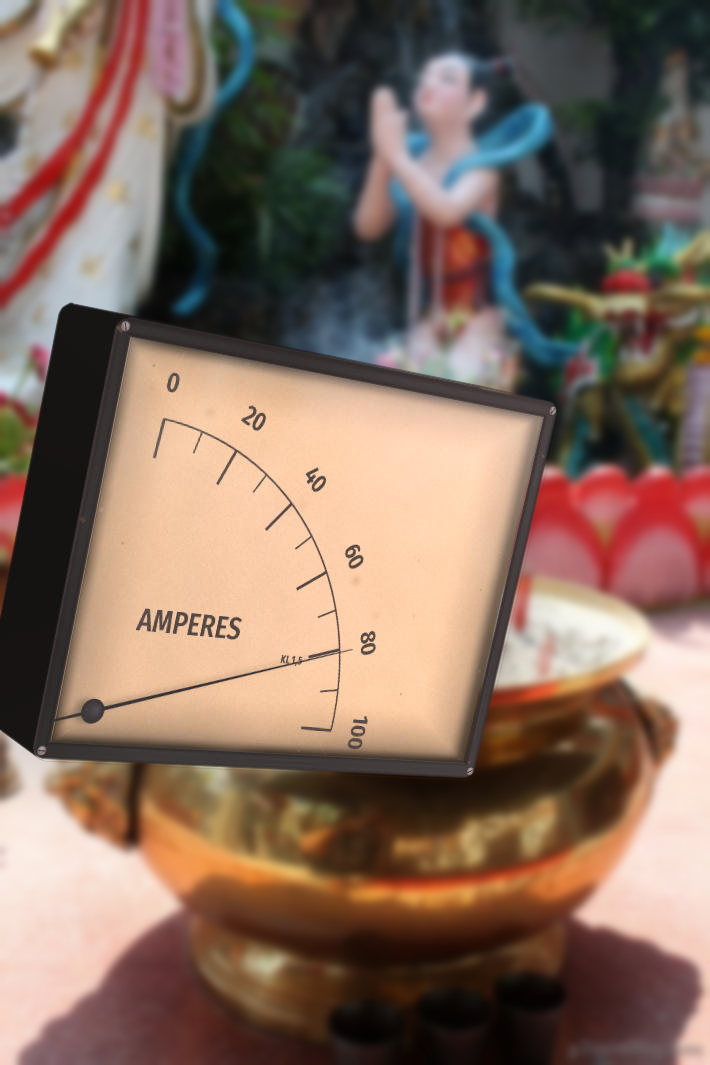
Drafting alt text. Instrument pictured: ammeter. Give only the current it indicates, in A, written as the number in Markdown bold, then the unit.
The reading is **80** A
